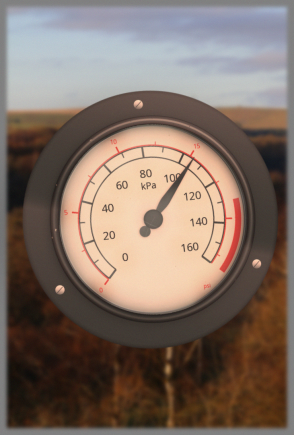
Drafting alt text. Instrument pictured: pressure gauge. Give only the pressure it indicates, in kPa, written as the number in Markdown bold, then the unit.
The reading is **105** kPa
